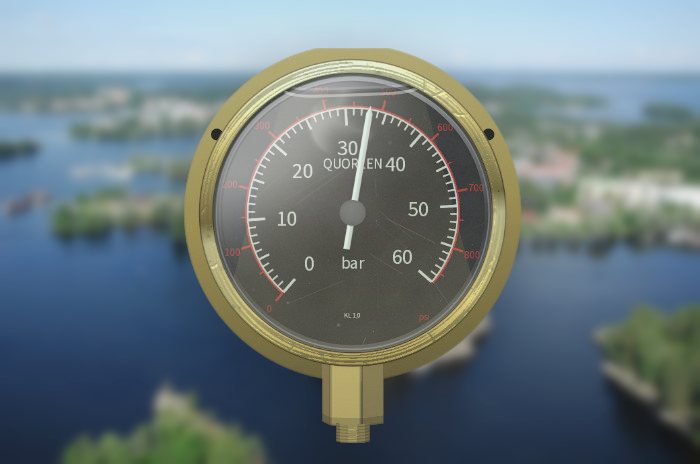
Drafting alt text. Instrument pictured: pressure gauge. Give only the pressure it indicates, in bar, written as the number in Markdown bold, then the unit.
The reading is **33** bar
